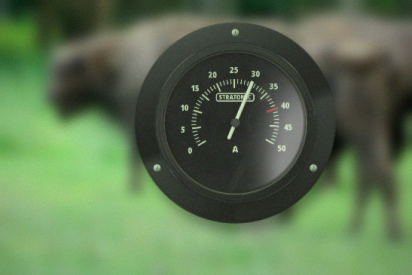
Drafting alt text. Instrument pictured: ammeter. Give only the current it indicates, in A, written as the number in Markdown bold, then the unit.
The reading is **30** A
